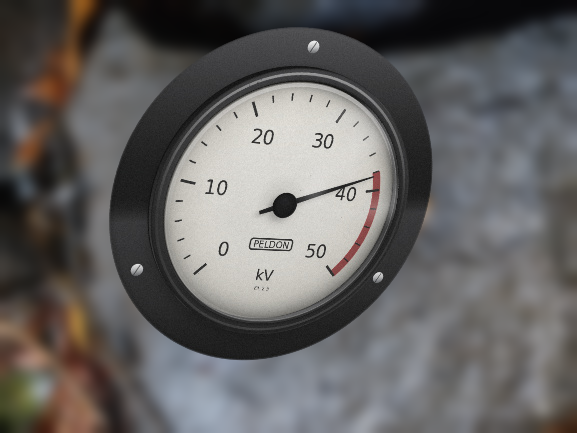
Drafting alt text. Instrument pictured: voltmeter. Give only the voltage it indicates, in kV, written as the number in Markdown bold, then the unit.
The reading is **38** kV
